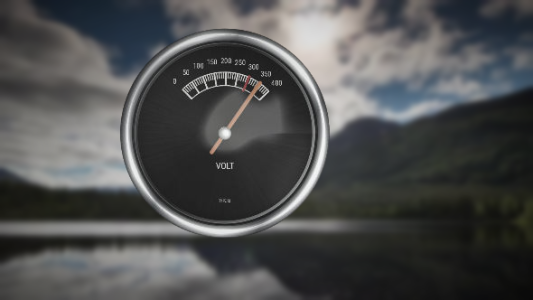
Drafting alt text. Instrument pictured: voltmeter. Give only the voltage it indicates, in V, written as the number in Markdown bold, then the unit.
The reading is **350** V
